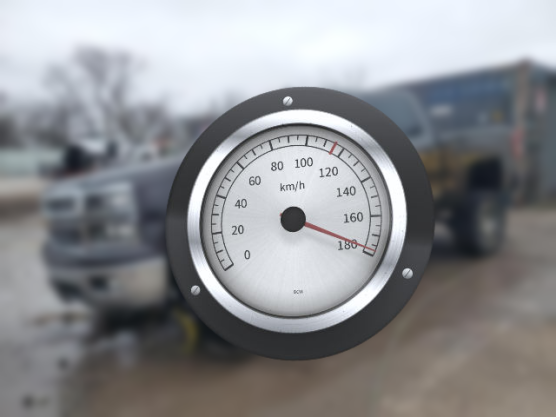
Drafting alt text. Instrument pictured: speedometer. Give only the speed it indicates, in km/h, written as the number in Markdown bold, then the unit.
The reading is **177.5** km/h
